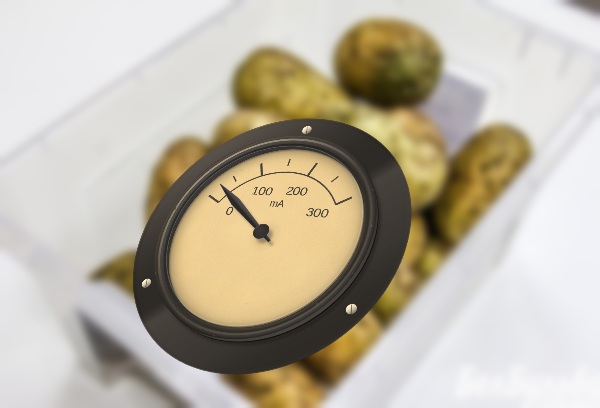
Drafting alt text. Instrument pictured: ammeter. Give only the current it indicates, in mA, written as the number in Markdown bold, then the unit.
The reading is **25** mA
